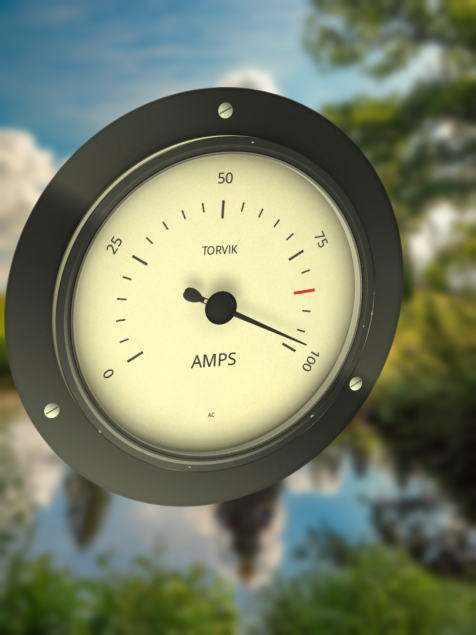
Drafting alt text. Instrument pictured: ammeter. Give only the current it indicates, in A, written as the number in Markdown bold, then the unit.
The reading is **97.5** A
